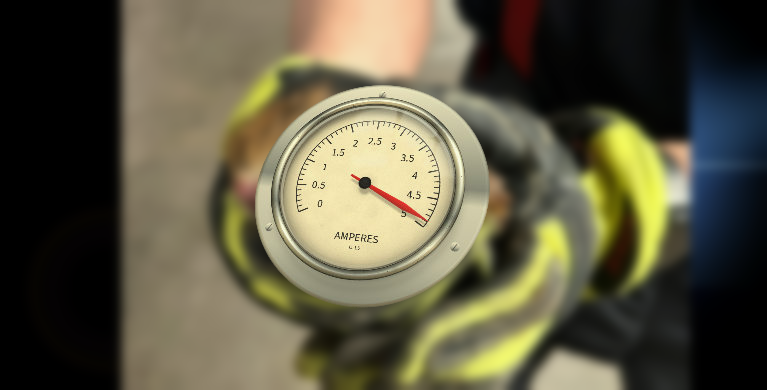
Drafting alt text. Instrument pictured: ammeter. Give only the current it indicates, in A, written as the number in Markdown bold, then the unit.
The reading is **4.9** A
